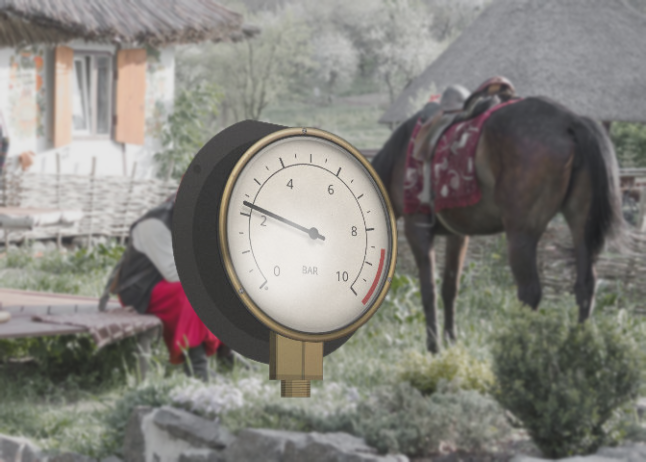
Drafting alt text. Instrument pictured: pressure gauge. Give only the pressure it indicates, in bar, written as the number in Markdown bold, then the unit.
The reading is **2.25** bar
